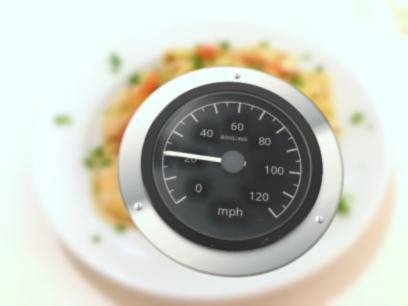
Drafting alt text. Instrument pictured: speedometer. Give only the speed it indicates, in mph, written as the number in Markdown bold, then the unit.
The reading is **20** mph
